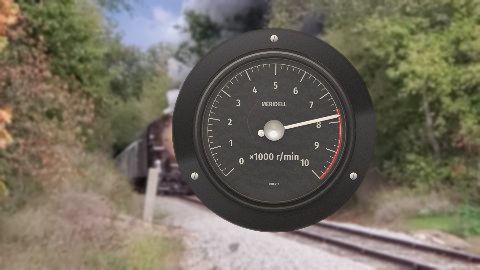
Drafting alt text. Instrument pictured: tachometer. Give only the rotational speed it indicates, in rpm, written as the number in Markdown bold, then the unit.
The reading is **7800** rpm
